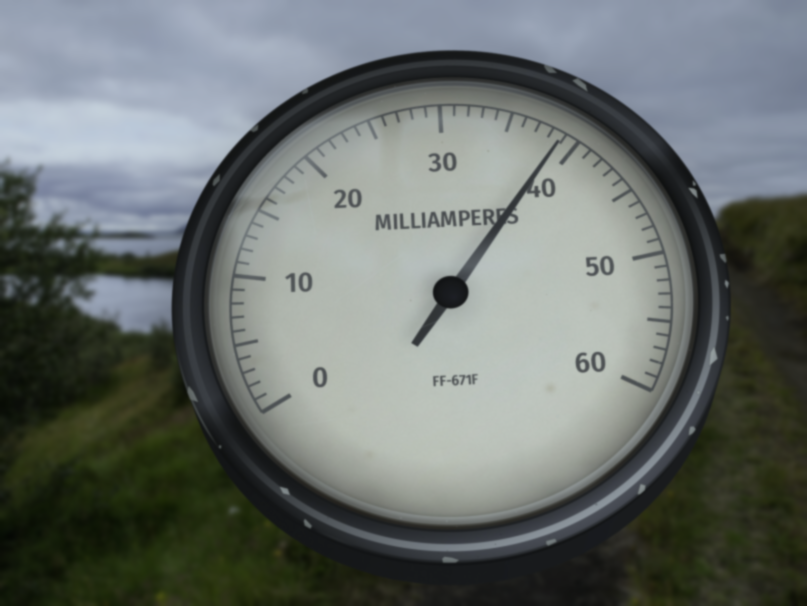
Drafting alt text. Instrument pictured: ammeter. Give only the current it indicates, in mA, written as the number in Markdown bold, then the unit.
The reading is **39** mA
